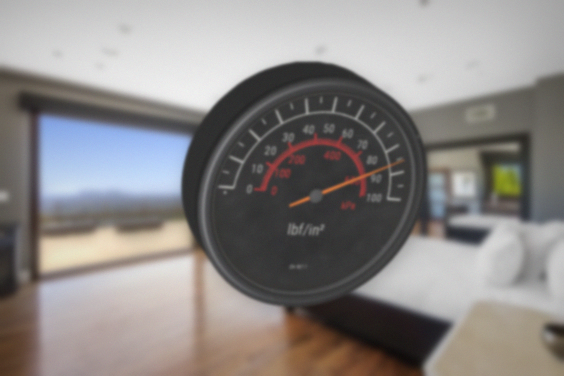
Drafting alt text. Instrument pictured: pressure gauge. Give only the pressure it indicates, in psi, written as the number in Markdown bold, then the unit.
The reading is **85** psi
